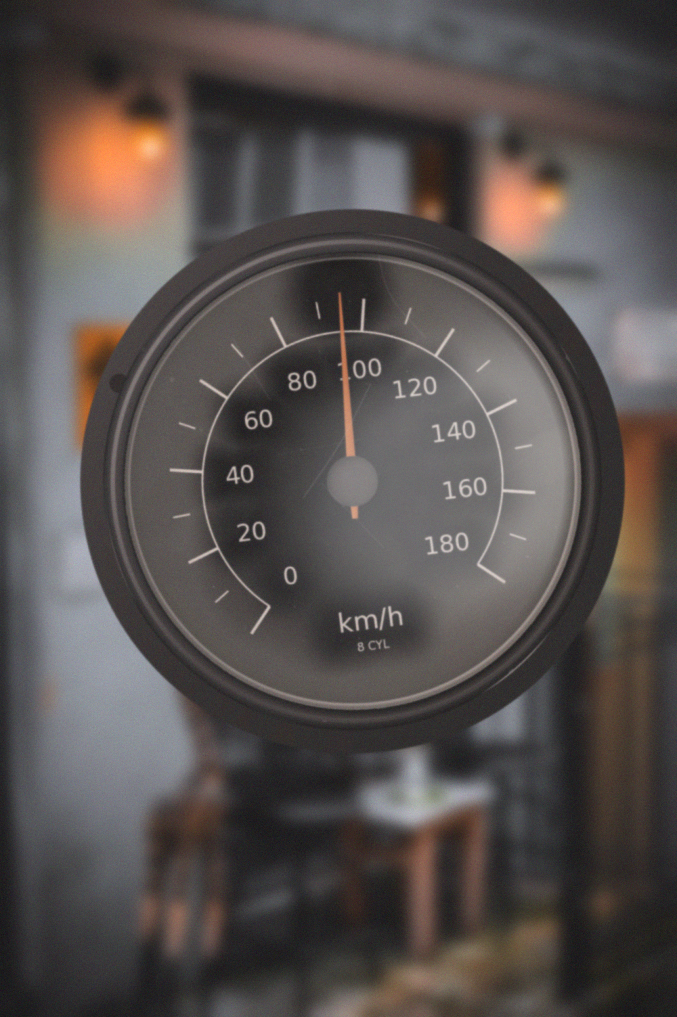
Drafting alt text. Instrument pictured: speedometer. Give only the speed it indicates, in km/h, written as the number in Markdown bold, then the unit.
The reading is **95** km/h
